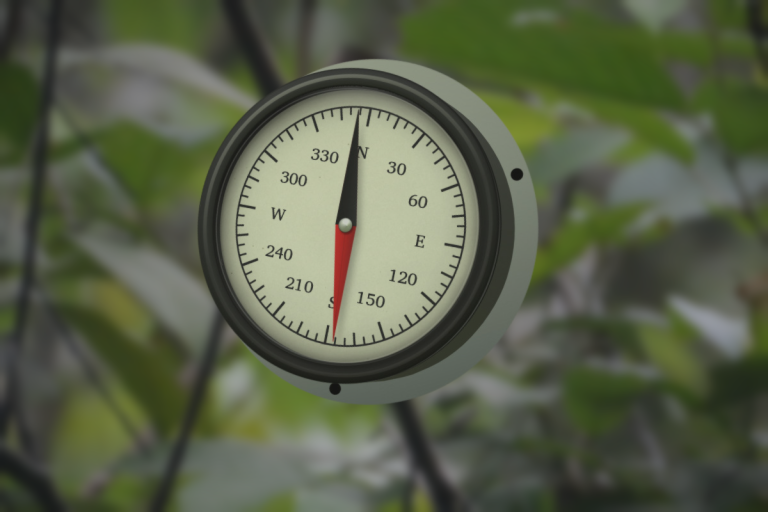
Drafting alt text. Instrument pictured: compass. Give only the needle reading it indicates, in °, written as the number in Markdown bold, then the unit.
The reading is **175** °
